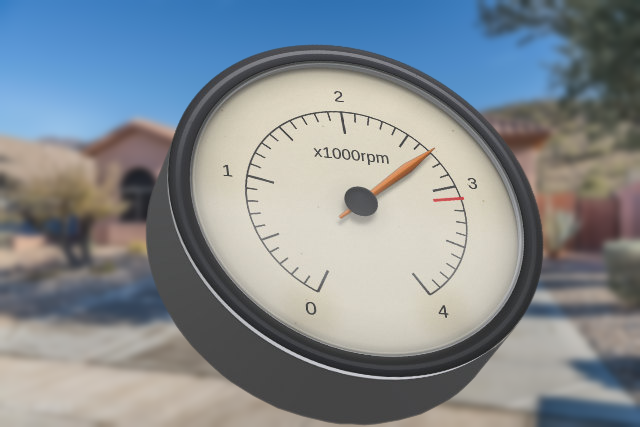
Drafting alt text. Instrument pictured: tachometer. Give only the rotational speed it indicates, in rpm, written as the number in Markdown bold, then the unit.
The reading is **2700** rpm
